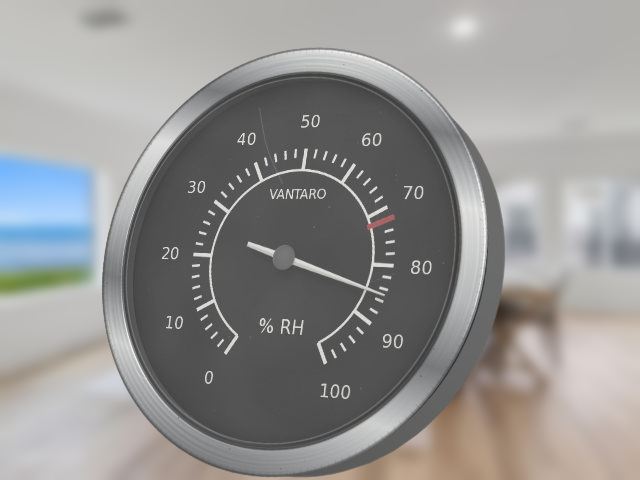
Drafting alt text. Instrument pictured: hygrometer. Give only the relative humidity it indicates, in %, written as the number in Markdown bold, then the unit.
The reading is **85** %
